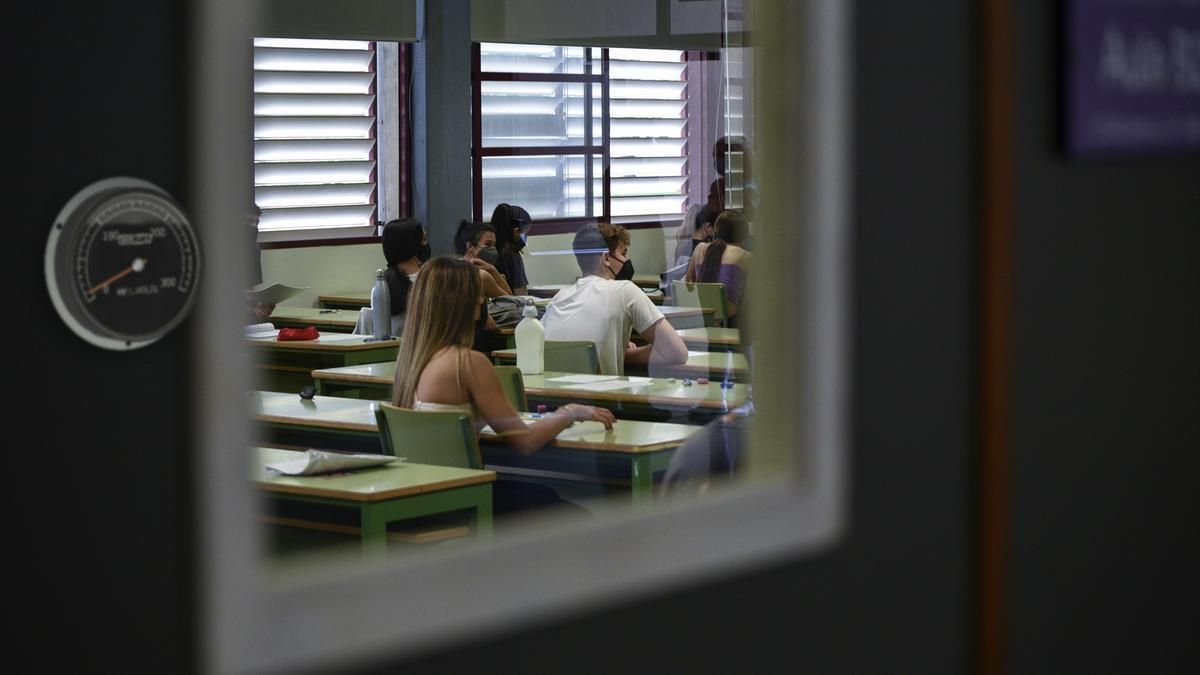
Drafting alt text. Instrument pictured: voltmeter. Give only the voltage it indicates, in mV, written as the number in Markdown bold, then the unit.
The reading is **10** mV
